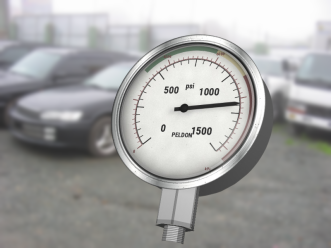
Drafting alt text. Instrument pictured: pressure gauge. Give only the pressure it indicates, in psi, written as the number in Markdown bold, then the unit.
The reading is **1200** psi
